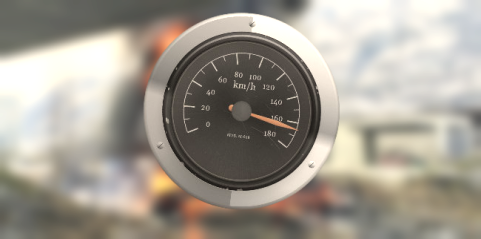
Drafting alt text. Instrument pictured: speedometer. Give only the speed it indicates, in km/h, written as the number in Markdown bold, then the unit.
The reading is **165** km/h
